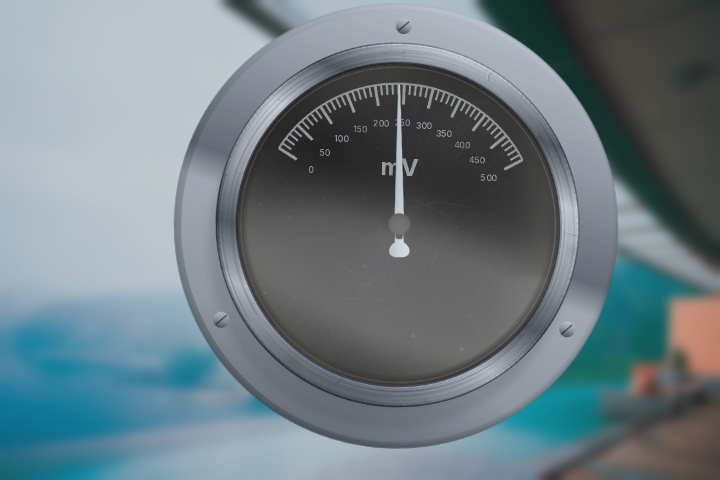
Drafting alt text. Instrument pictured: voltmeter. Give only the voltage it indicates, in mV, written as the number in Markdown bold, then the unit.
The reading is **240** mV
